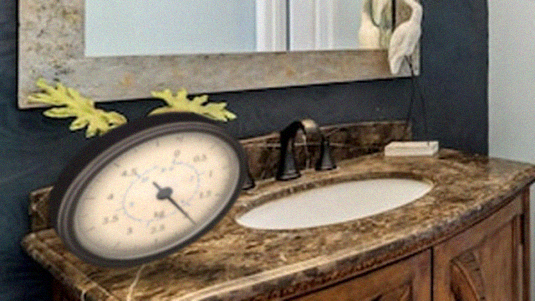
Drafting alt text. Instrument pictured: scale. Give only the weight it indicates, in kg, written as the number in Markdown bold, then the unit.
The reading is **2** kg
